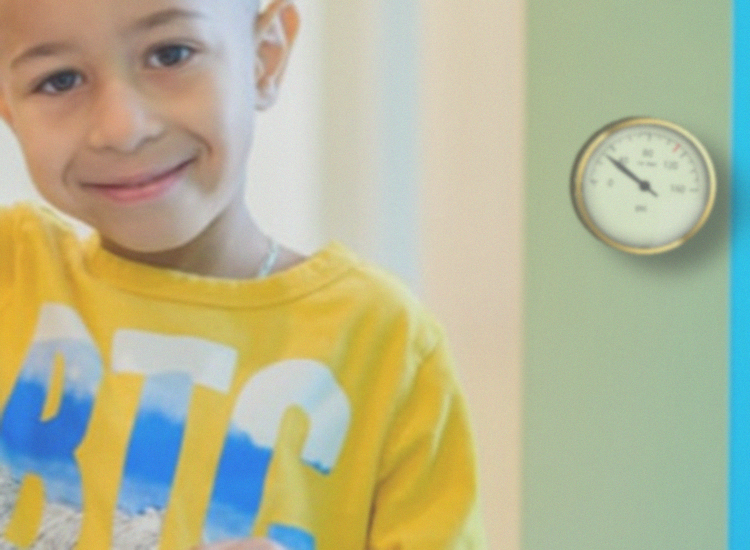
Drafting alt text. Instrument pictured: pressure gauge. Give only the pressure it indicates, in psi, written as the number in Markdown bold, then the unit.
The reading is **30** psi
